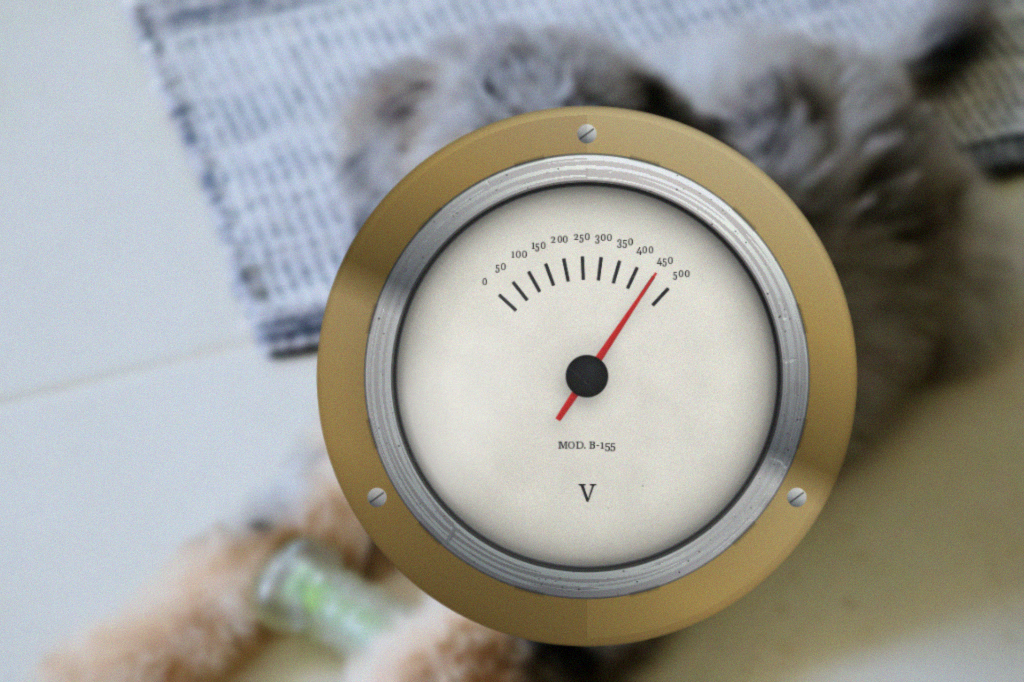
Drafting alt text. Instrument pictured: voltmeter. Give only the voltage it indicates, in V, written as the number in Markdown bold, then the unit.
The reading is **450** V
